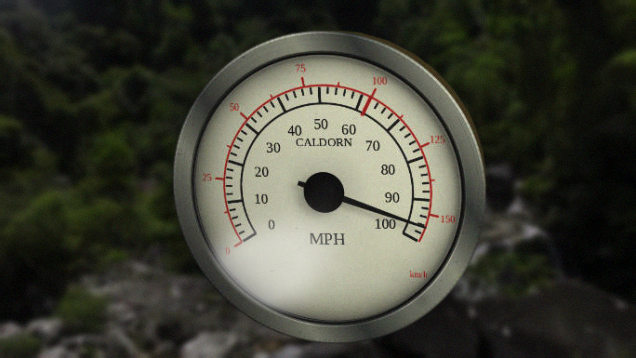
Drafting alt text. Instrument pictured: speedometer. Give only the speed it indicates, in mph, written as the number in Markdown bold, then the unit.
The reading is **96** mph
